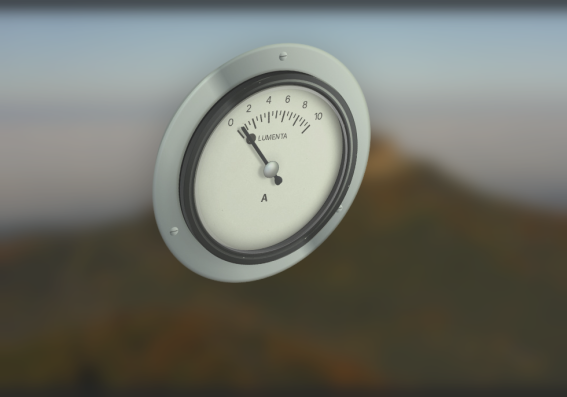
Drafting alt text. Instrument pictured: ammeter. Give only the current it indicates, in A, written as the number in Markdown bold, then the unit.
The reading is **0.5** A
